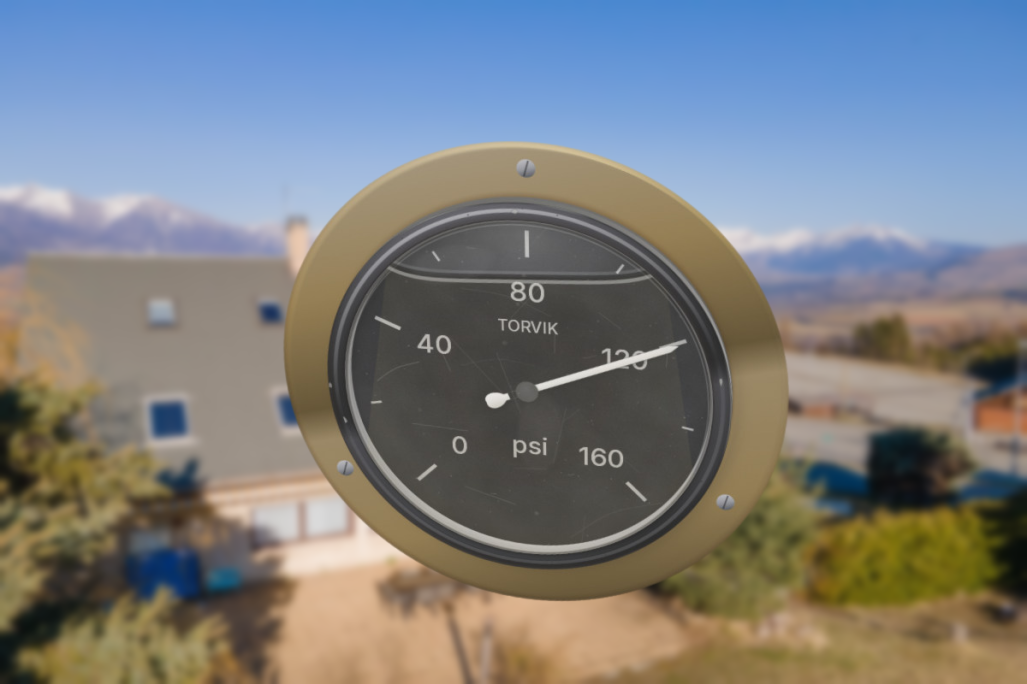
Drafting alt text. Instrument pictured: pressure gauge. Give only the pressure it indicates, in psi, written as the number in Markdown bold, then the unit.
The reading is **120** psi
